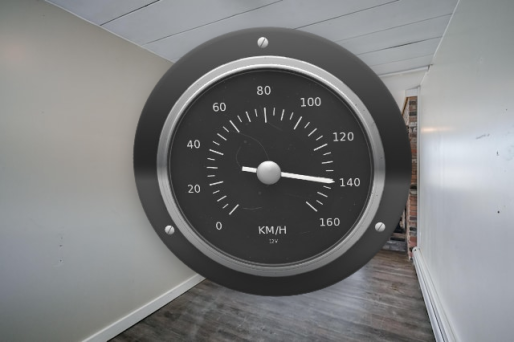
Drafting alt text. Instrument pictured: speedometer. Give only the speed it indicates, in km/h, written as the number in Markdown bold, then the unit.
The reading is **140** km/h
